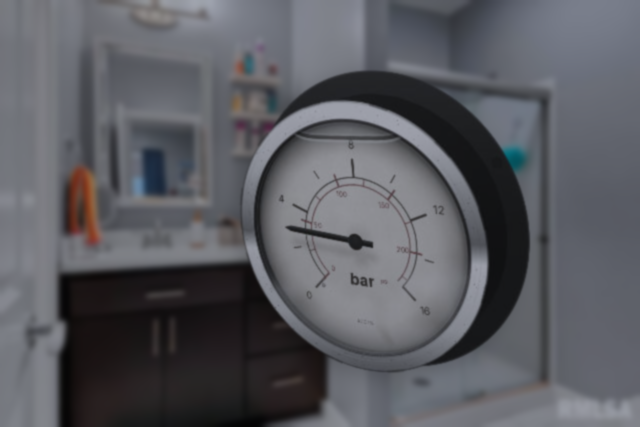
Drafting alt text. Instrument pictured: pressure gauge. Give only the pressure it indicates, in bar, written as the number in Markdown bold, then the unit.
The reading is **3** bar
